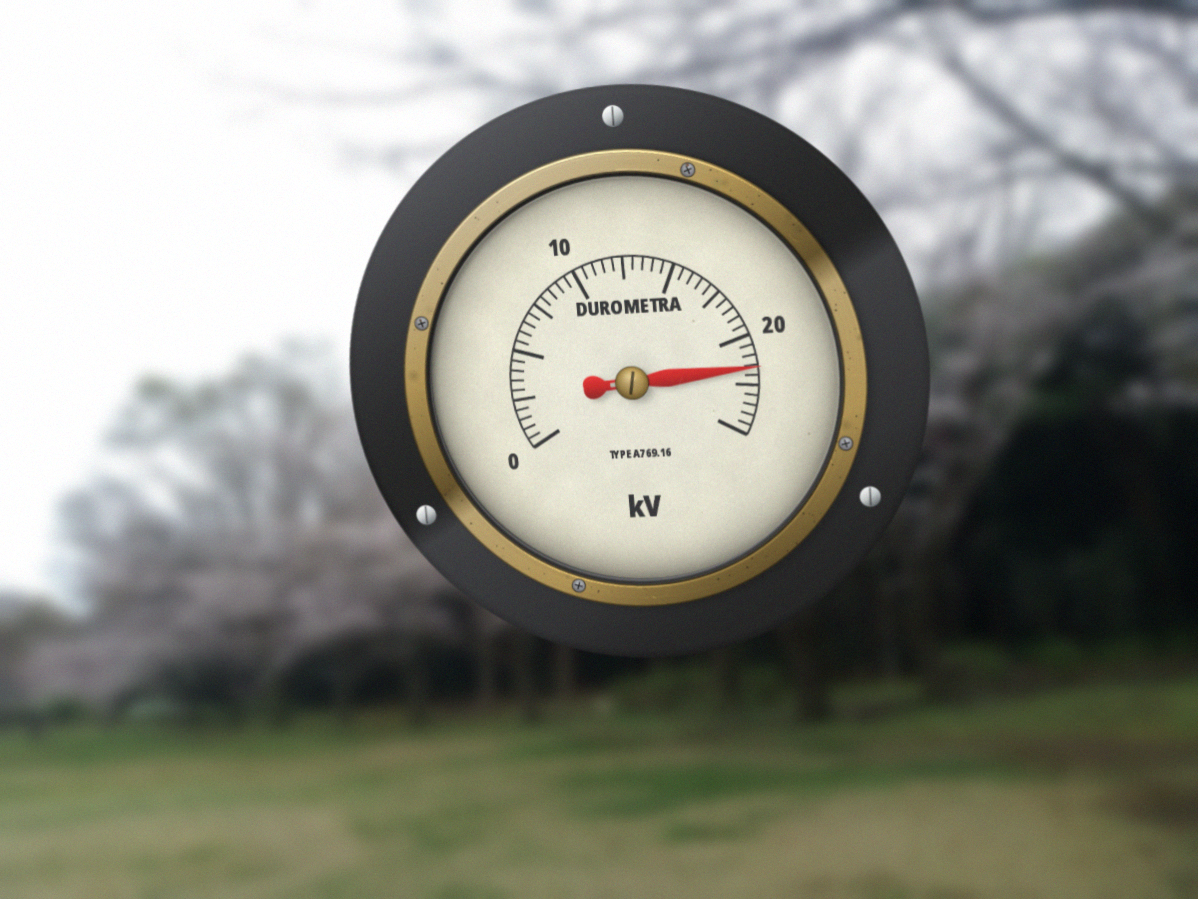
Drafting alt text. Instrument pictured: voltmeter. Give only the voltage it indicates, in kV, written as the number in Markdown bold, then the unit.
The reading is **21.5** kV
